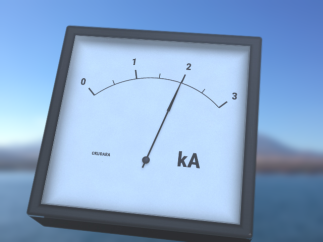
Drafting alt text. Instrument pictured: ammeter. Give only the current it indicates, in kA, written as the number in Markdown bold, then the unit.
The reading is **2** kA
